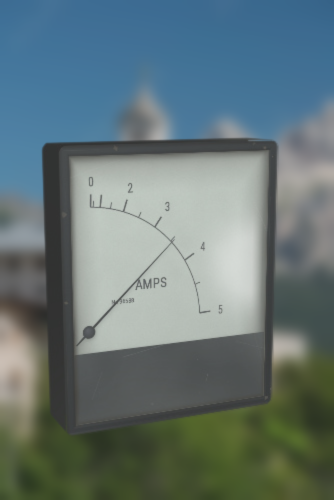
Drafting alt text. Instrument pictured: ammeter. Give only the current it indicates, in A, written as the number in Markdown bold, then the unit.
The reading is **3.5** A
